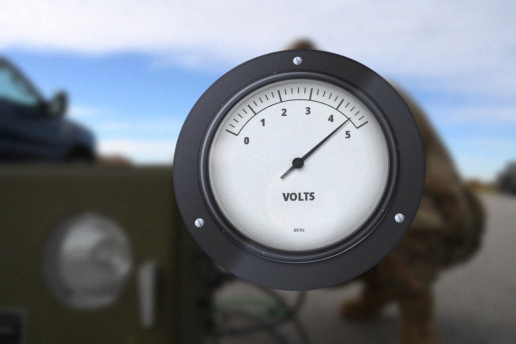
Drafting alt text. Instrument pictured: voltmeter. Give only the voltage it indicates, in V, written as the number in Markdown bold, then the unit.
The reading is **4.6** V
